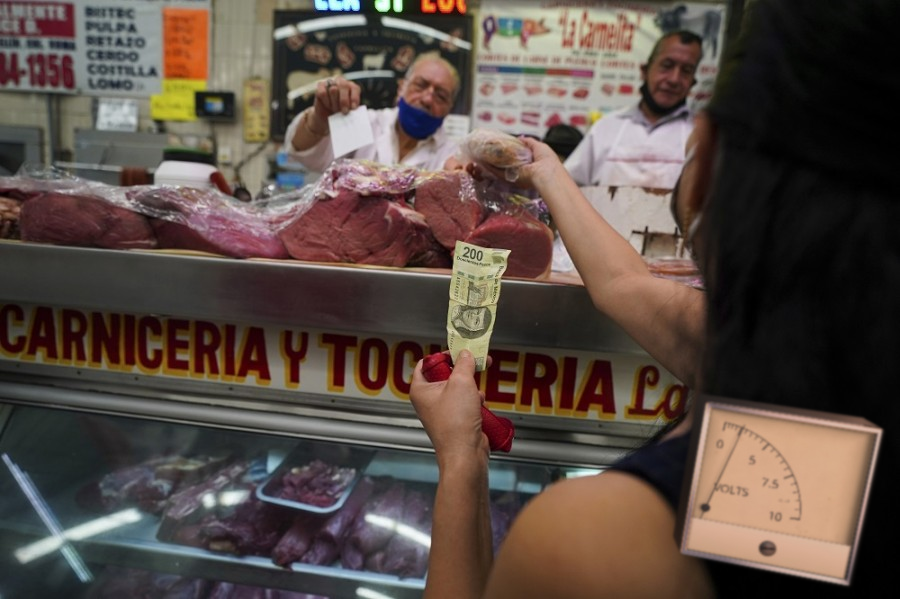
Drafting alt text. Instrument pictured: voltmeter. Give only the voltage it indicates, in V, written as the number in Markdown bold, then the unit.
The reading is **2.5** V
